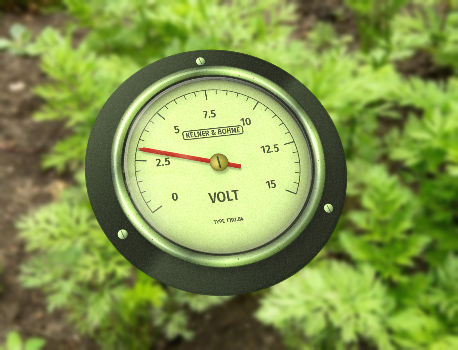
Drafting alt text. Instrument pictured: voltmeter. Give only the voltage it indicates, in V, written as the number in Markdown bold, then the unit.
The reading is **3** V
